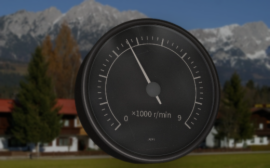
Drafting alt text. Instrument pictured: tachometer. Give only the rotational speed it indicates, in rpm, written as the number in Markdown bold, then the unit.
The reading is **3600** rpm
